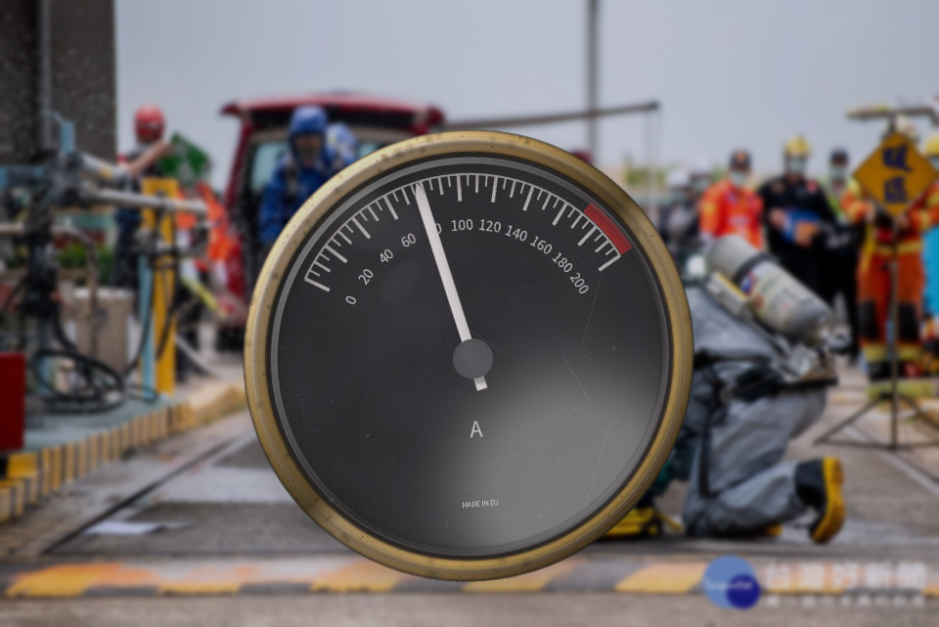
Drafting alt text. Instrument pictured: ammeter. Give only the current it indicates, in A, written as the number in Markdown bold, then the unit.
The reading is **77.5** A
